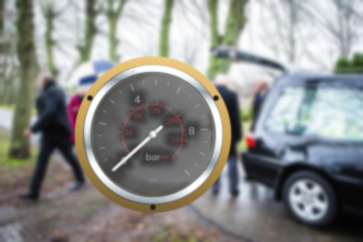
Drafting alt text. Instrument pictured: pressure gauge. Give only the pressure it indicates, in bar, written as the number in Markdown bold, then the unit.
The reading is **0** bar
